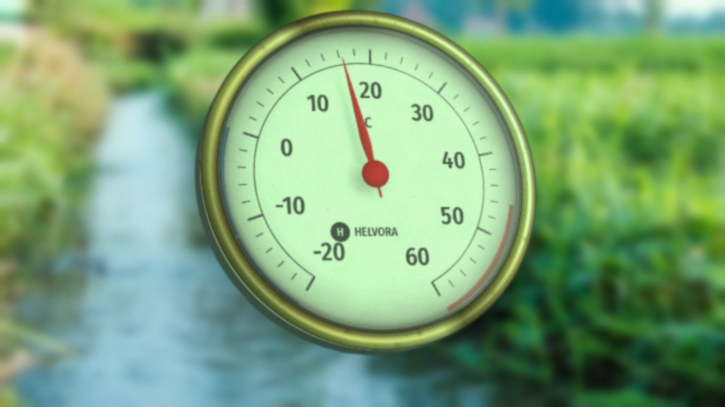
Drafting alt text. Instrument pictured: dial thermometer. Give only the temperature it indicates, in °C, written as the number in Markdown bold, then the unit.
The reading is **16** °C
